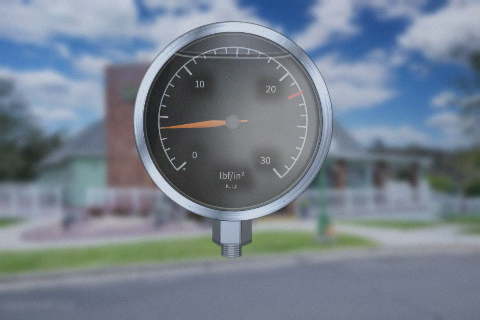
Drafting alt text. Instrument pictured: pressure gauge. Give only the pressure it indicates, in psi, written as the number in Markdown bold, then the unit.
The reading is **4** psi
